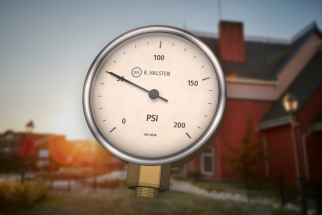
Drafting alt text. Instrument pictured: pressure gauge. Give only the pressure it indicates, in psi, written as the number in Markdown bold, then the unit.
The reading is **50** psi
